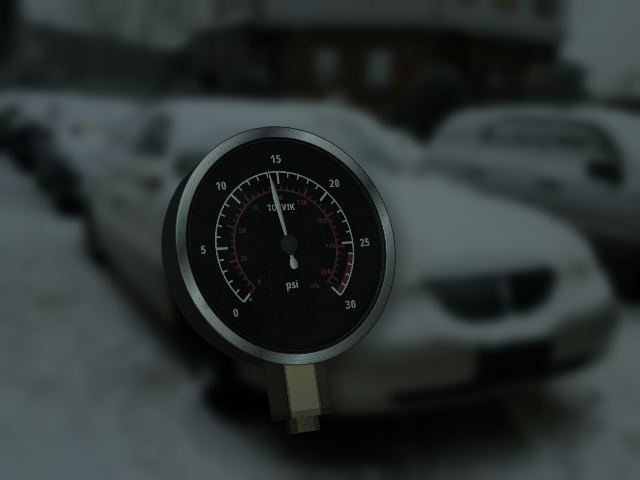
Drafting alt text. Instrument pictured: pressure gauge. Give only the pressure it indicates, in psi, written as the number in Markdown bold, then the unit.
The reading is **14** psi
